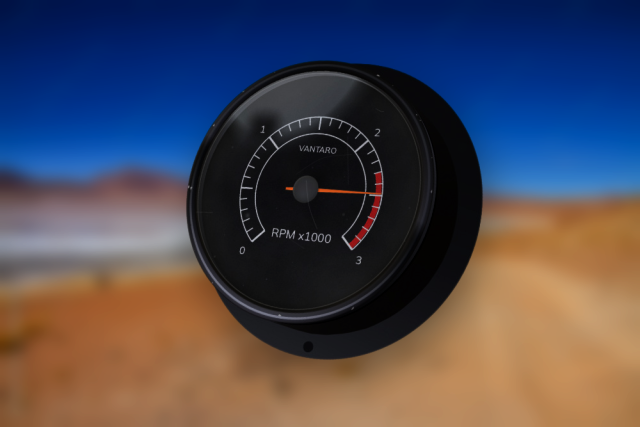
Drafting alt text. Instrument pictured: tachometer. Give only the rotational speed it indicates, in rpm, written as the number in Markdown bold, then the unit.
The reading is **2500** rpm
